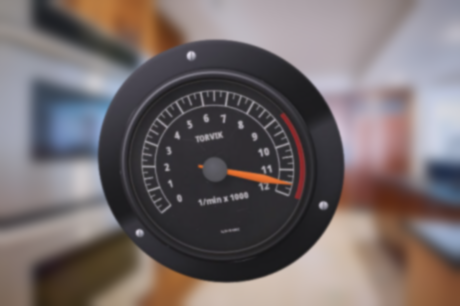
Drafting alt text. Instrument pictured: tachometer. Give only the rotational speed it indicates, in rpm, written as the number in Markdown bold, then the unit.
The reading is **11500** rpm
